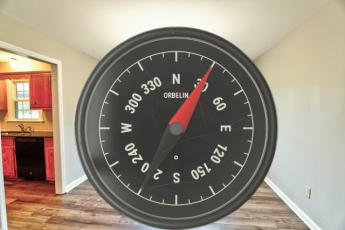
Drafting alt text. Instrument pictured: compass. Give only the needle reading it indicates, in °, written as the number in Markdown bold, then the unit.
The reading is **30** °
